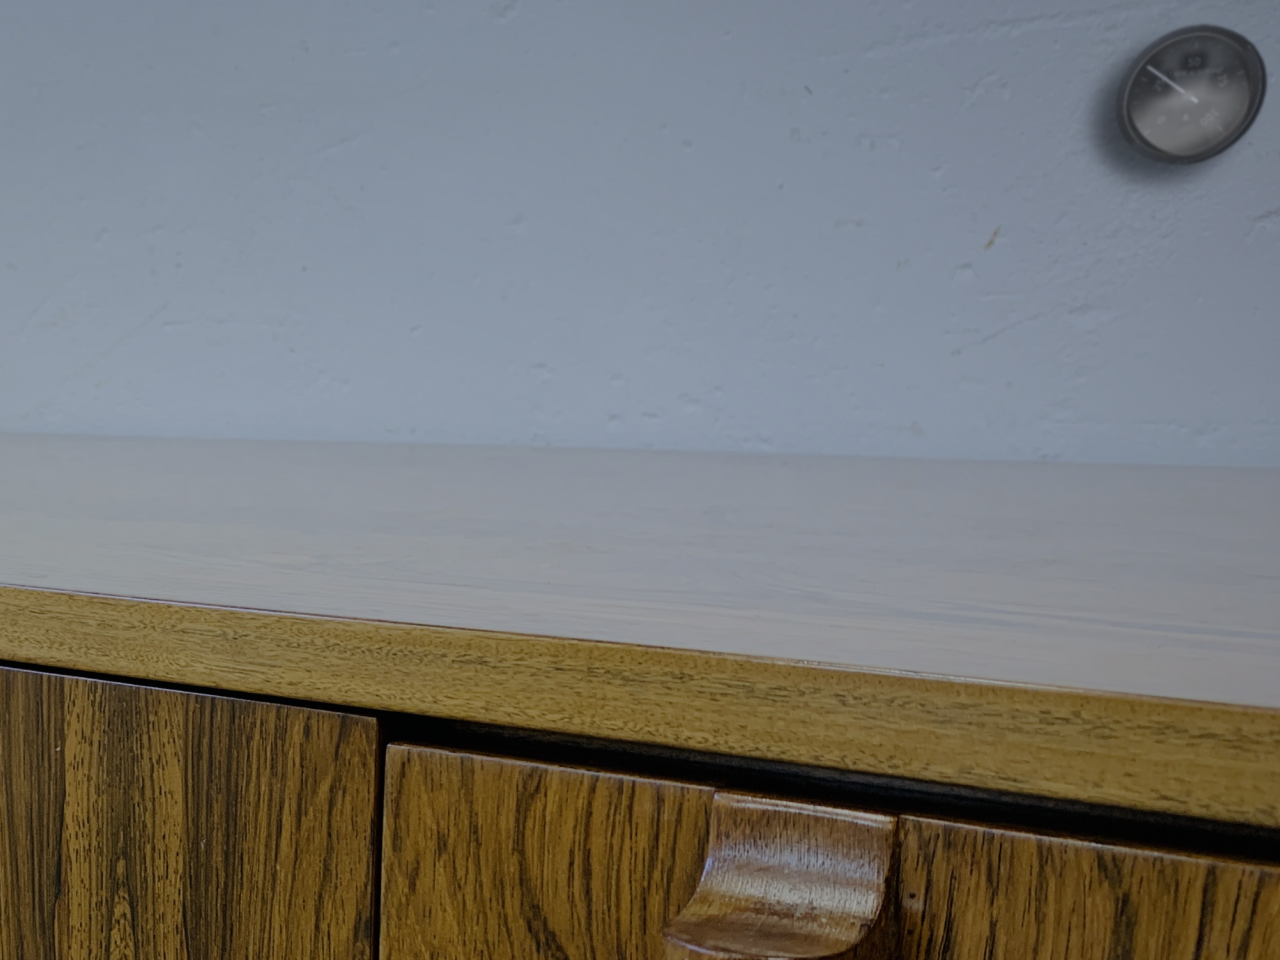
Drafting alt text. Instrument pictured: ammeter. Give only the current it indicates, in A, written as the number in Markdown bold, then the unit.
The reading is **30** A
